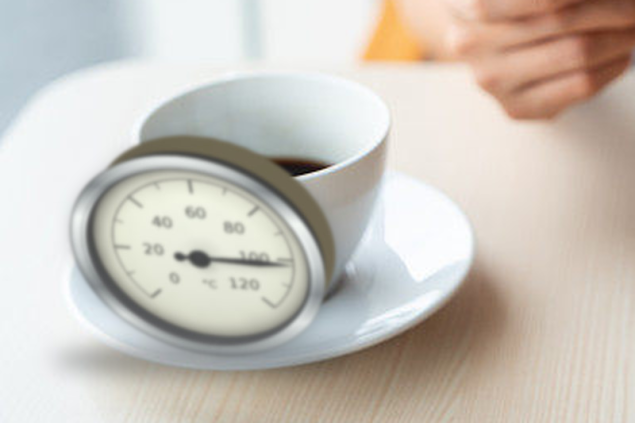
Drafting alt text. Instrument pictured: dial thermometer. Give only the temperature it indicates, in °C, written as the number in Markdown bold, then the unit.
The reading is **100** °C
